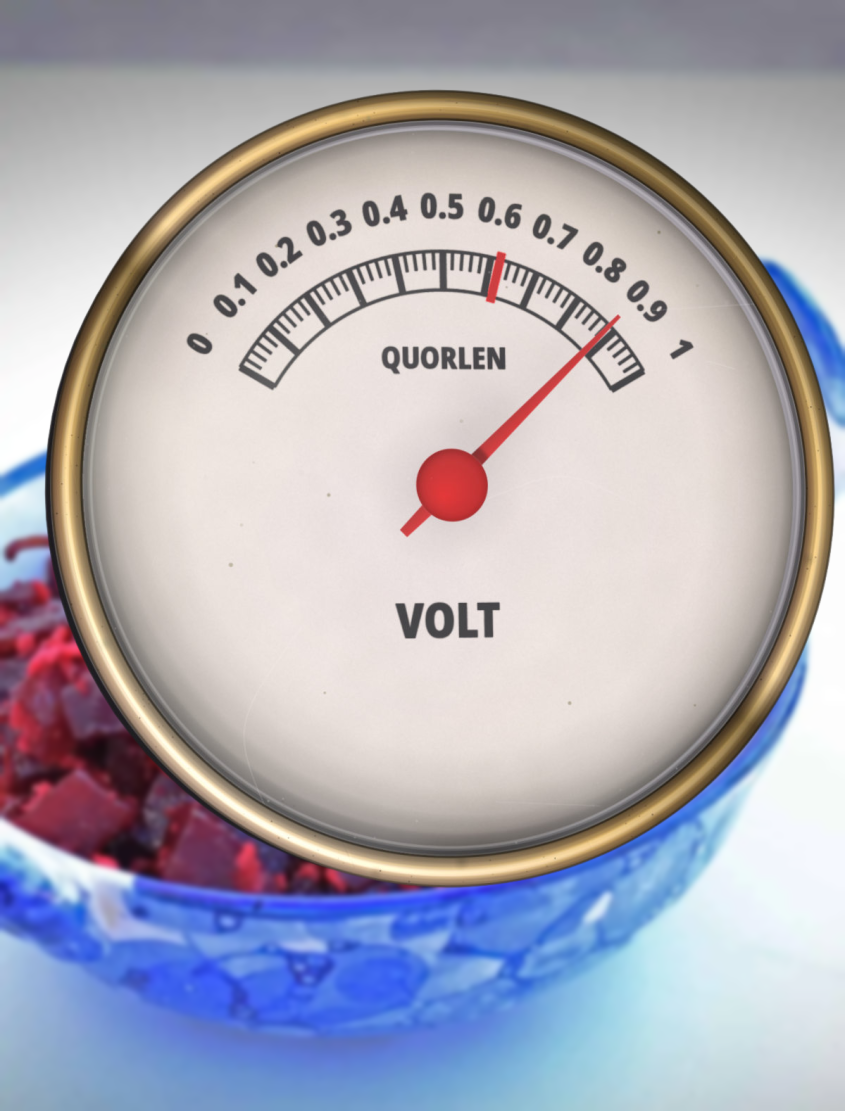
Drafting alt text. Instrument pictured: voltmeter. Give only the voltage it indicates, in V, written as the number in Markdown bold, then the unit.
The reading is **0.88** V
